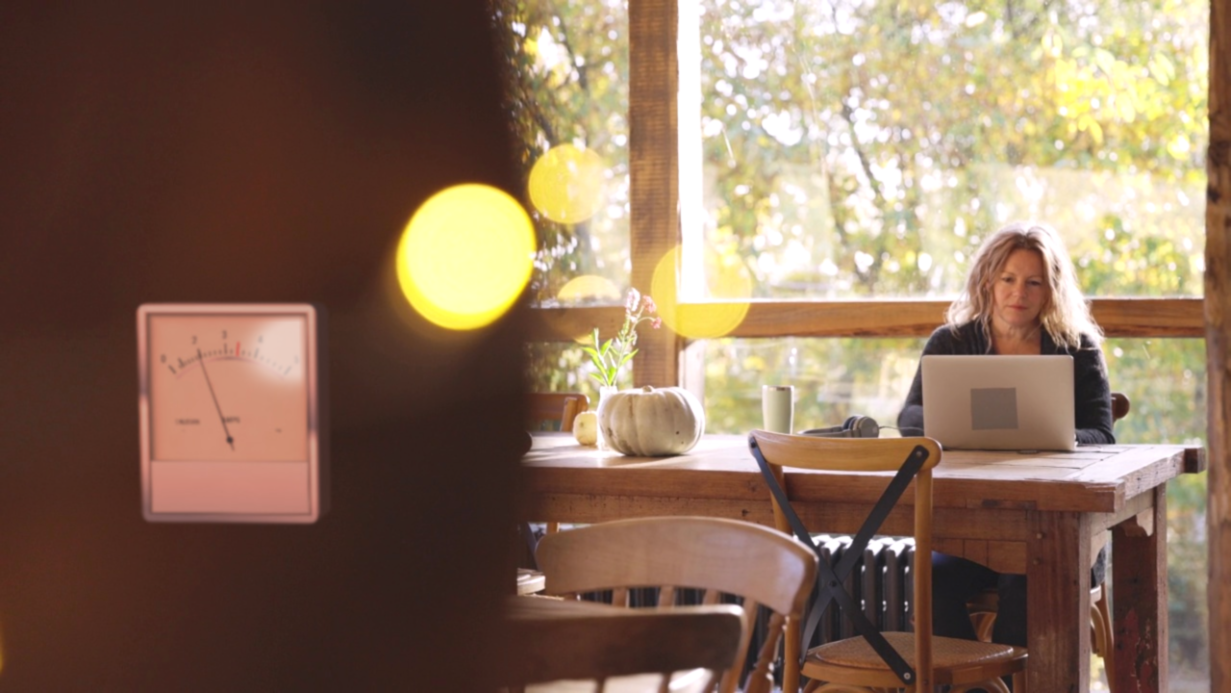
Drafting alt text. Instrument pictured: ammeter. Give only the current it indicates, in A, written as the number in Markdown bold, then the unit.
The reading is **2** A
